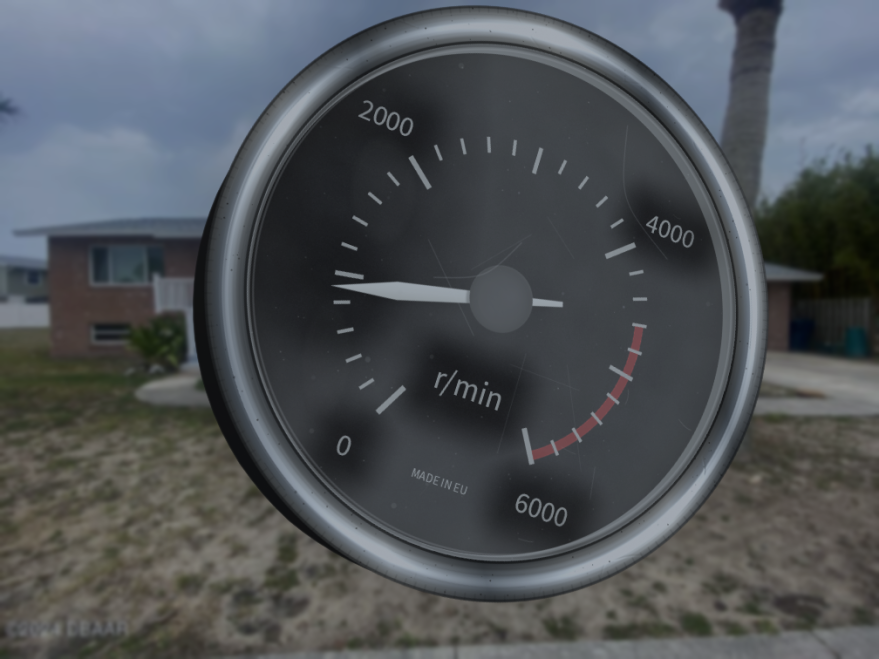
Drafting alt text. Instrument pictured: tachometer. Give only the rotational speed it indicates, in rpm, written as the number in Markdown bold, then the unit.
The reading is **900** rpm
